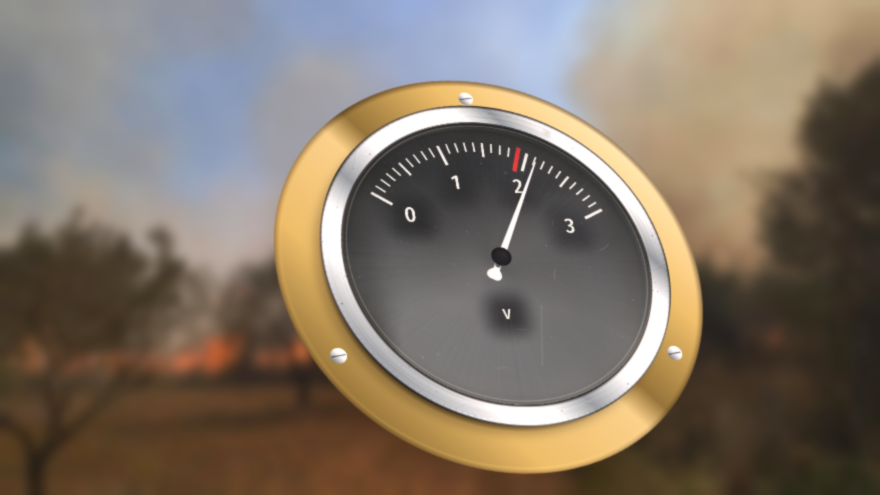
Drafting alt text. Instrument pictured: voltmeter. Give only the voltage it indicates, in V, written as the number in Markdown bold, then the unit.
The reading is **2.1** V
